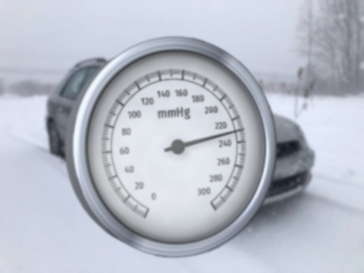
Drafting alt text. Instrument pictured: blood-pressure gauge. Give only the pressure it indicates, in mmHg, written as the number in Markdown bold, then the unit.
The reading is **230** mmHg
